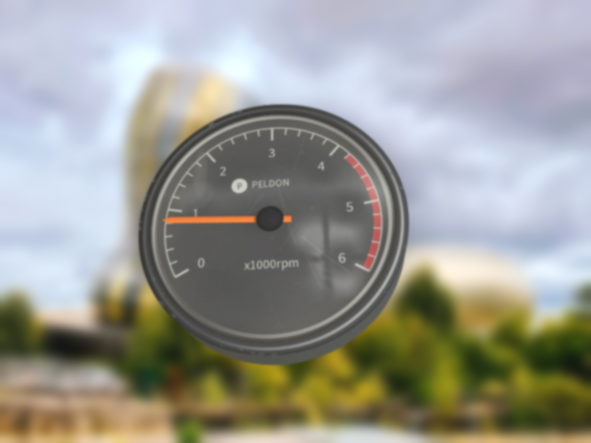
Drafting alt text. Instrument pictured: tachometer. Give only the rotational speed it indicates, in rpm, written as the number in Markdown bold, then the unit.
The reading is **800** rpm
